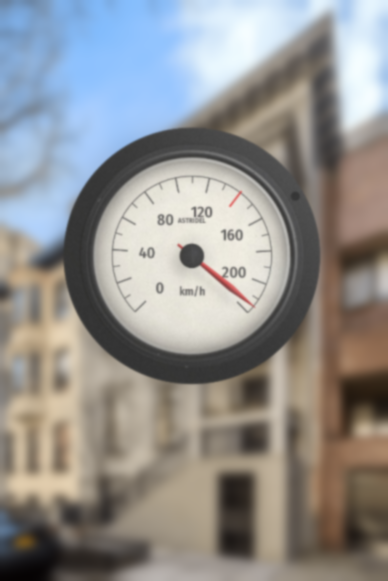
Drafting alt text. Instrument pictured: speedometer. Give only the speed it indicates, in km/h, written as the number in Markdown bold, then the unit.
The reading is **215** km/h
